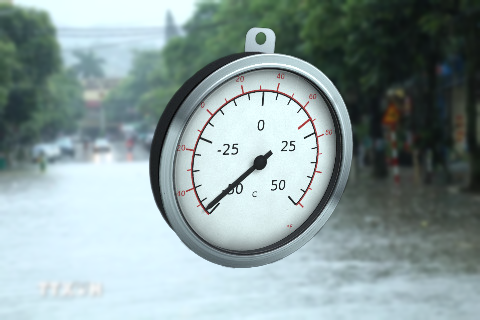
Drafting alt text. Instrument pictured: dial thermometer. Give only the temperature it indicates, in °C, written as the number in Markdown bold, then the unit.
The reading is **-47.5** °C
